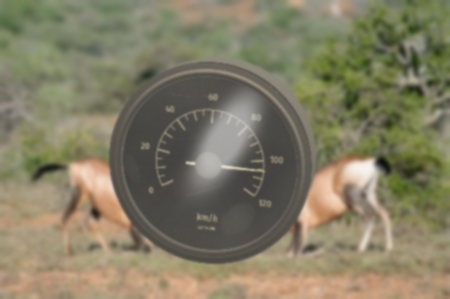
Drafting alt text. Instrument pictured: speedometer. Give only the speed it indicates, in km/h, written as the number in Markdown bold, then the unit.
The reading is **105** km/h
